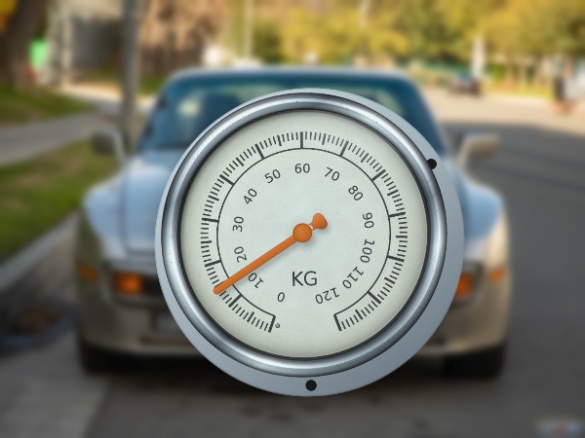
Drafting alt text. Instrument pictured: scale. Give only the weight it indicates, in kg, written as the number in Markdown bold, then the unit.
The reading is **14** kg
